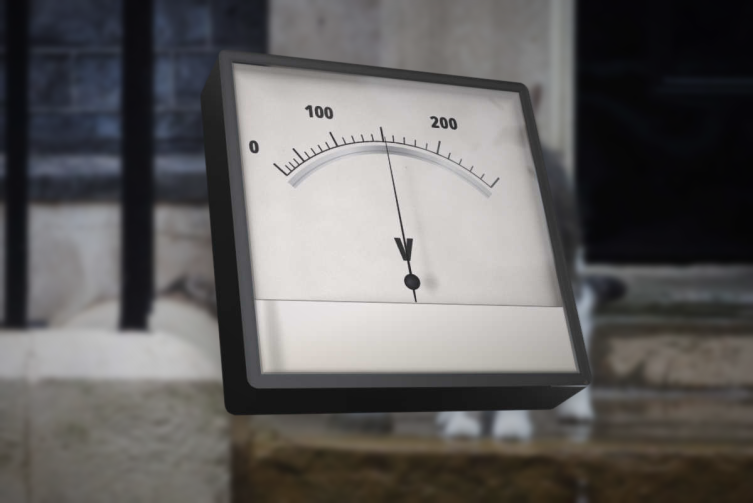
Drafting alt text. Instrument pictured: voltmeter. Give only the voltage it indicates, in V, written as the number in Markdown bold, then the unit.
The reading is **150** V
